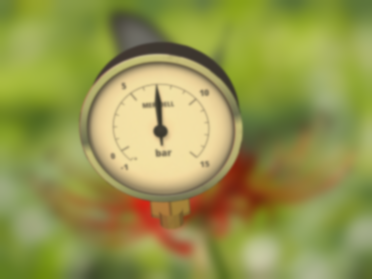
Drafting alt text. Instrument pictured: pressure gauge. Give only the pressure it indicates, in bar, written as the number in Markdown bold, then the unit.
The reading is **7** bar
